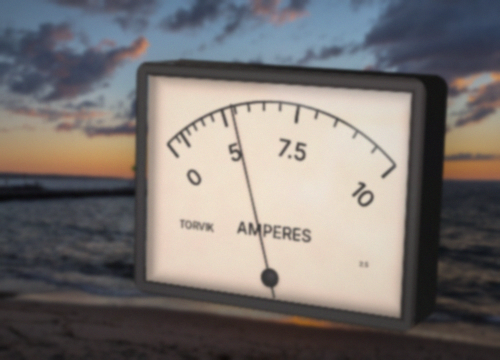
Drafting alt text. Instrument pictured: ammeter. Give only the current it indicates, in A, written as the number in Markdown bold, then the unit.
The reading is **5.5** A
